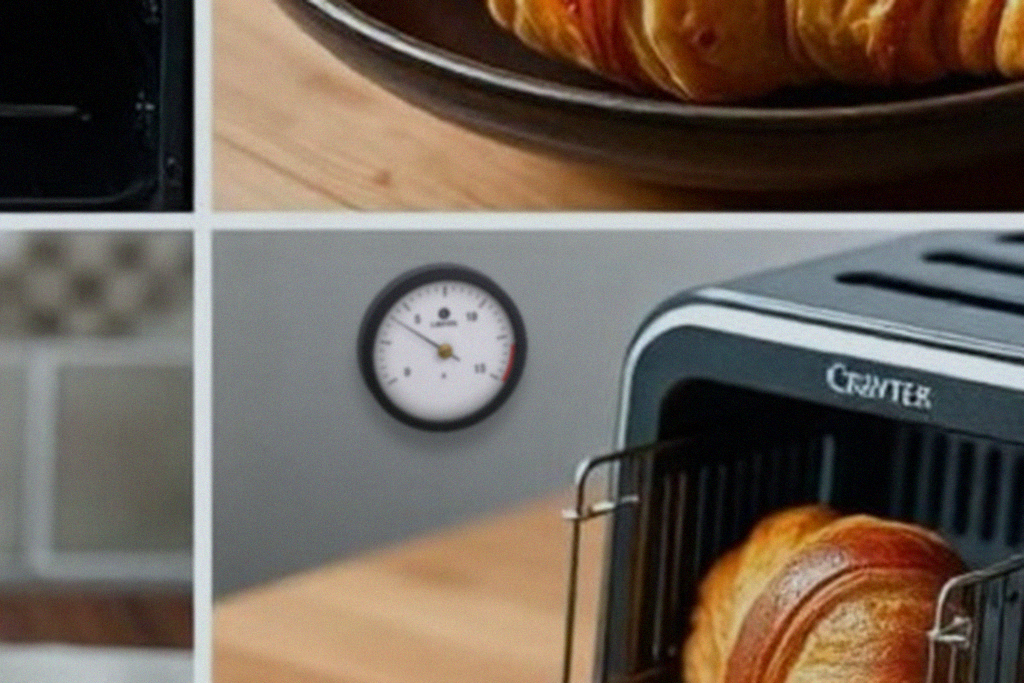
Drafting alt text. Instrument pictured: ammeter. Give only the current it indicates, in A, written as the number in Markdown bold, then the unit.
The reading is **4** A
